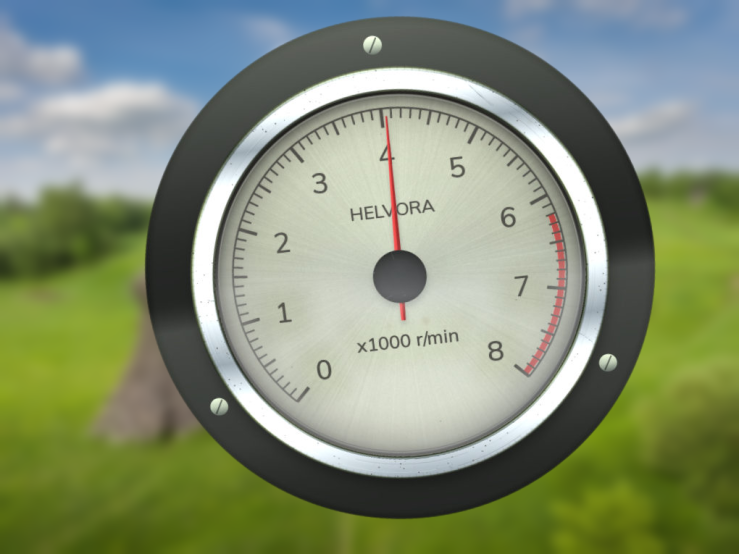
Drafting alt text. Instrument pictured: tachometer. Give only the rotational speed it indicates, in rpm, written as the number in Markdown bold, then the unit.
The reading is **4050** rpm
